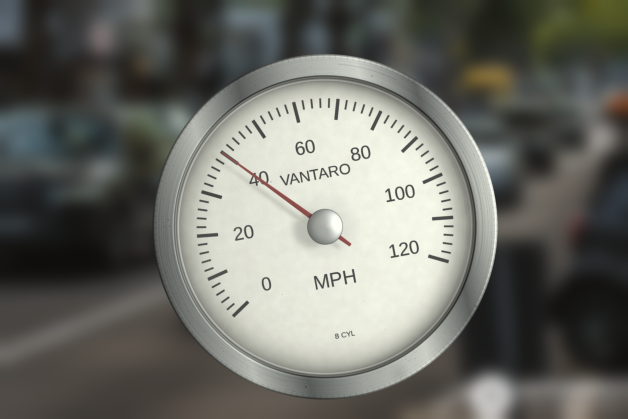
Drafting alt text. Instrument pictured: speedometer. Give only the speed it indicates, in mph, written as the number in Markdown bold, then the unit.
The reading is **40** mph
